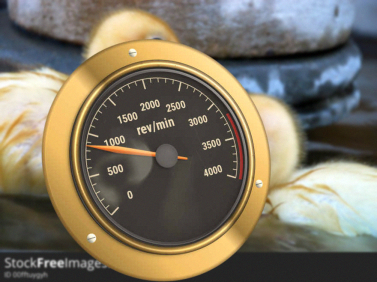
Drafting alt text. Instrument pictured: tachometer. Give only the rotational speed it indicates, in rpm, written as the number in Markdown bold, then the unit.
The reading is **850** rpm
